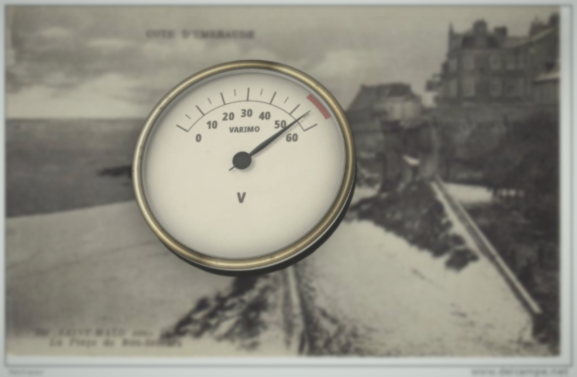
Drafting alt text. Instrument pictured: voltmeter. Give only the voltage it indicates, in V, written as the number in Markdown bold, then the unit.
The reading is **55** V
